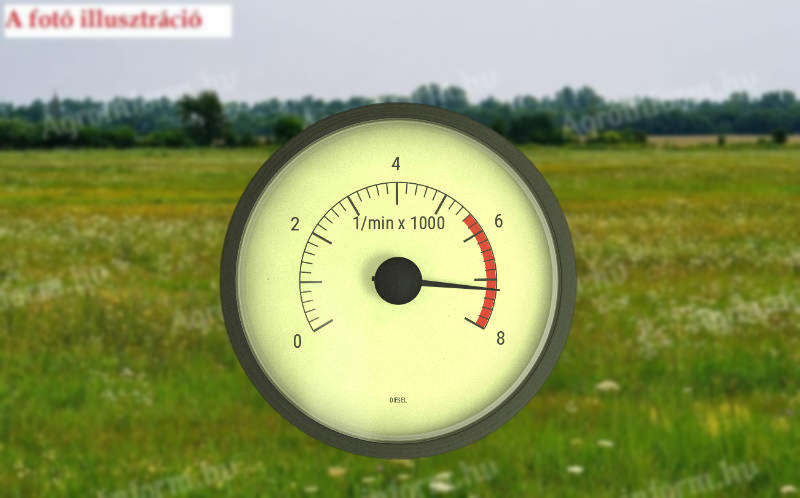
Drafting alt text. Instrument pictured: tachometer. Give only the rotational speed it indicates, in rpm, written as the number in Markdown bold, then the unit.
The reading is **7200** rpm
